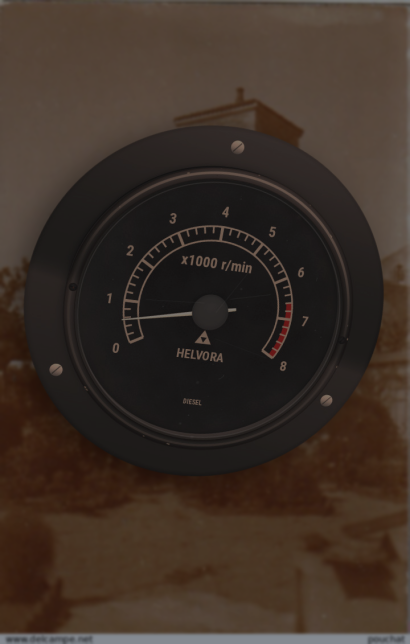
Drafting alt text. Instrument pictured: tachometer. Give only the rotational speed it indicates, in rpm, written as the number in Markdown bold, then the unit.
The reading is **600** rpm
